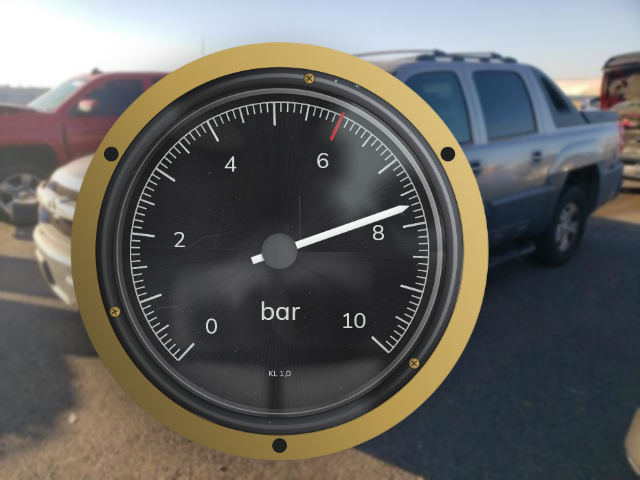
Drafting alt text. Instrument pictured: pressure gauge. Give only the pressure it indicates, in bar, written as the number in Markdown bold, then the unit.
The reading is **7.7** bar
